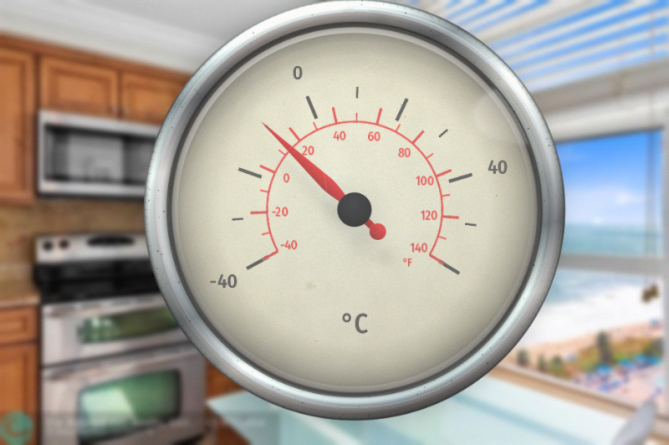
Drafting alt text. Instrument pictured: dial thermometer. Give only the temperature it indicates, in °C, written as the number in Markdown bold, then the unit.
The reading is **-10** °C
